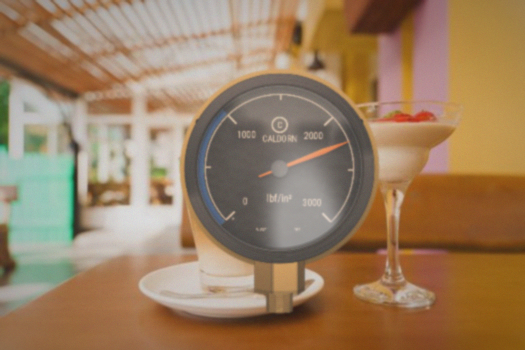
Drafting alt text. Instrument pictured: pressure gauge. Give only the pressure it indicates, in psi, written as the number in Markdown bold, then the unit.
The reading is **2250** psi
